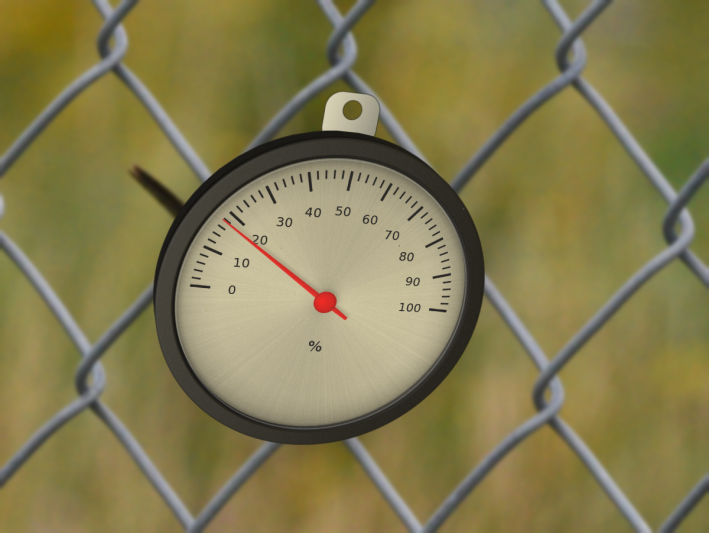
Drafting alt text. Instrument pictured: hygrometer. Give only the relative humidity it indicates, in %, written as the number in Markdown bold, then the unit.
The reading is **18** %
